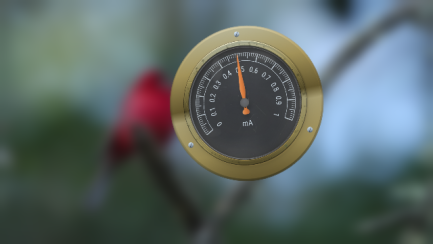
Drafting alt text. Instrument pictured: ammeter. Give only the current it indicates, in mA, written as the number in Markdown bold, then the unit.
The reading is **0.5** mA
